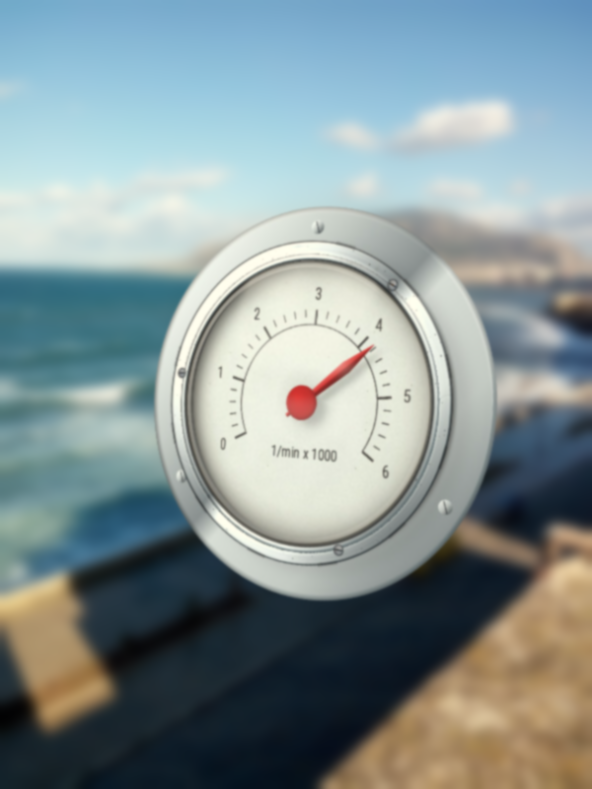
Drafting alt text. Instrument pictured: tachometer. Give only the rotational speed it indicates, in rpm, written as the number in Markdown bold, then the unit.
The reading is **4200** rpm
